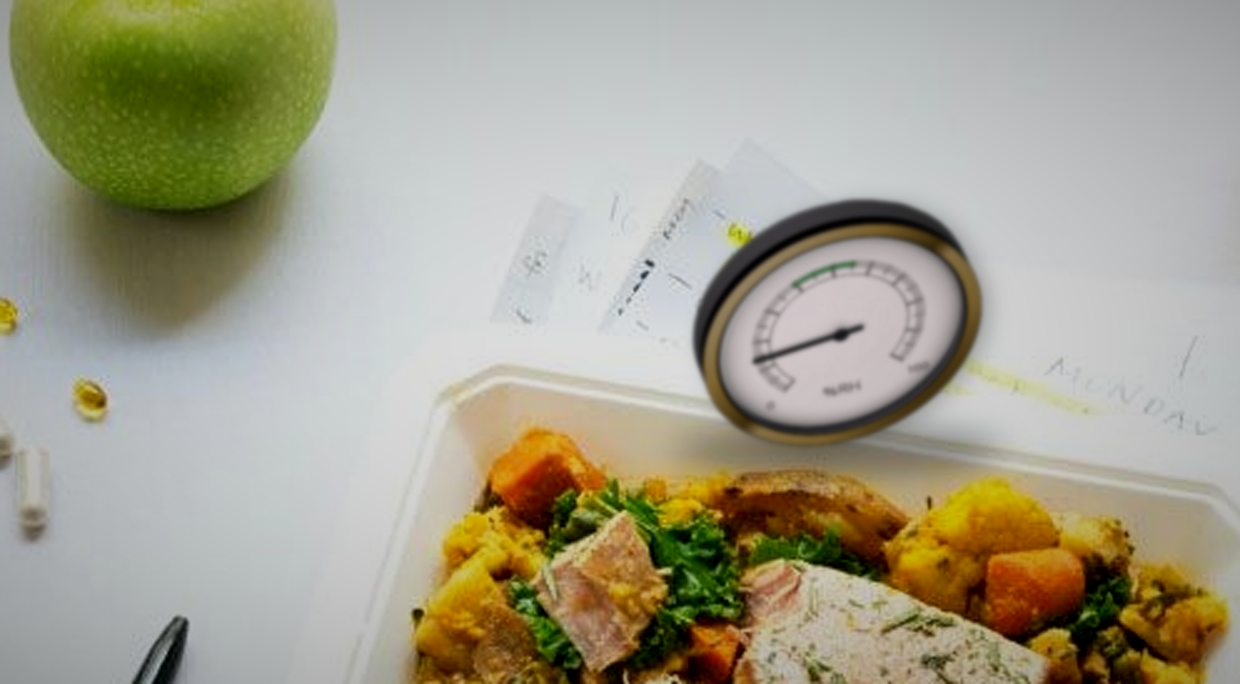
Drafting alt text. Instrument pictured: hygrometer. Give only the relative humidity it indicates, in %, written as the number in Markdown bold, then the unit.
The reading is **15** %
